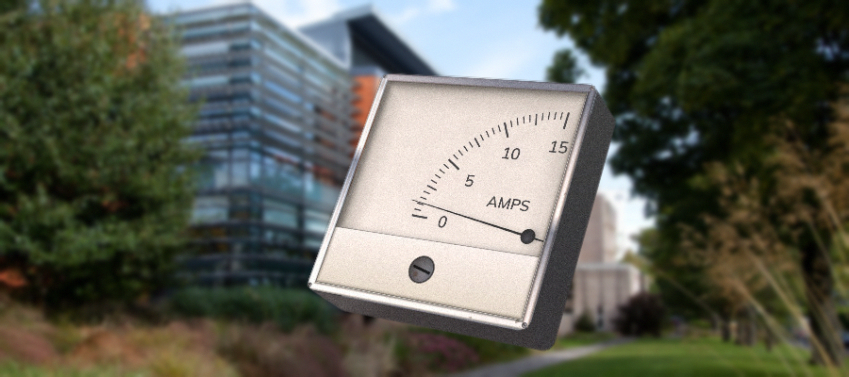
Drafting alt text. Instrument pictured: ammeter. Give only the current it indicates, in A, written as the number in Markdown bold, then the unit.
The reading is **1** A
